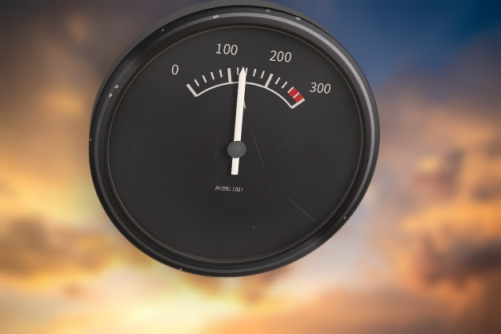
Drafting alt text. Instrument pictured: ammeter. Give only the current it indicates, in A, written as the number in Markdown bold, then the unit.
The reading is **130** A
